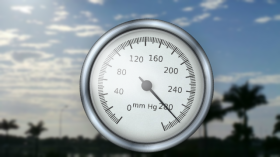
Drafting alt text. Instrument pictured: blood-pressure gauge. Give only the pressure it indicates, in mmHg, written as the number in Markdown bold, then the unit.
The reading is **280** mmHg
